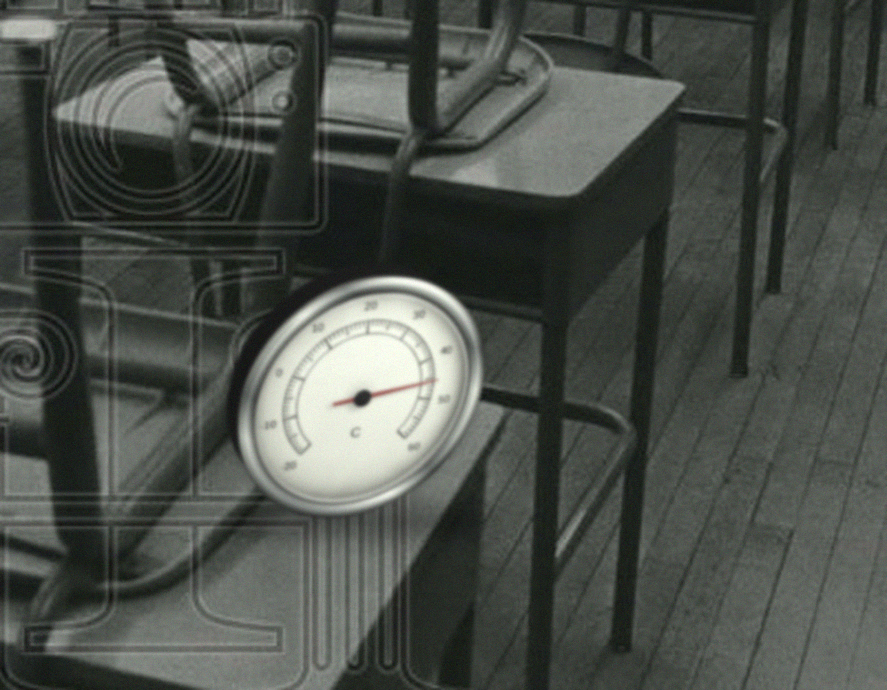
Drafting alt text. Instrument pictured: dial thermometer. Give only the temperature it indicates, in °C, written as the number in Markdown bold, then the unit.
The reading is **45** °C
